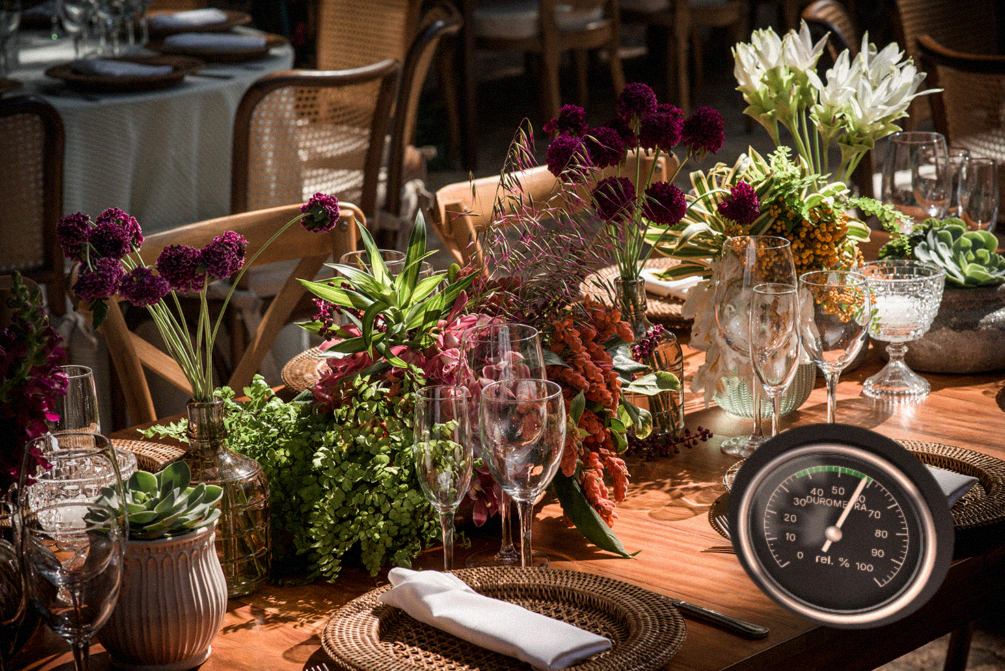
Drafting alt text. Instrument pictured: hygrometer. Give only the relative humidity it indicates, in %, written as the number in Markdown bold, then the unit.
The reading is **58** %
